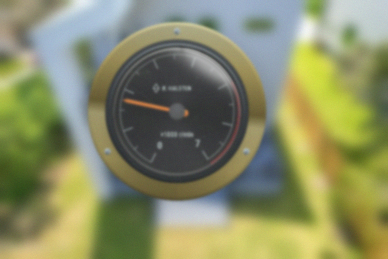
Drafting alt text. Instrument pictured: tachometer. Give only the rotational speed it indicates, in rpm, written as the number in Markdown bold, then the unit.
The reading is **1750** rpm
